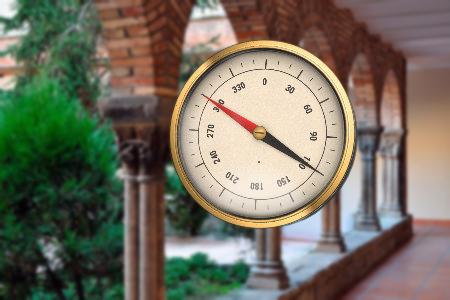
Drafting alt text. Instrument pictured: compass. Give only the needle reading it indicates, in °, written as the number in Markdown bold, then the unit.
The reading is **300** °
